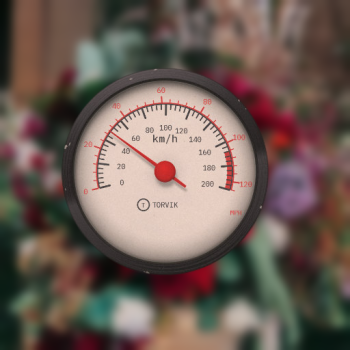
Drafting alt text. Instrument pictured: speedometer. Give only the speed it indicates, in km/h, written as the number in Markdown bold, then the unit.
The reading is **48** km/h
